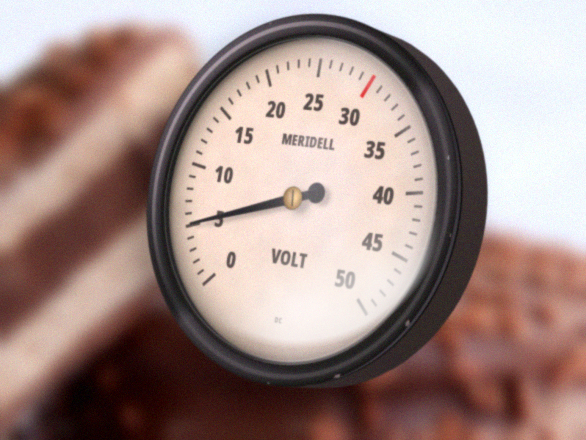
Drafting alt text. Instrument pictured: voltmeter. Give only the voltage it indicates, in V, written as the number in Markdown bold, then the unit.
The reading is **5** V
